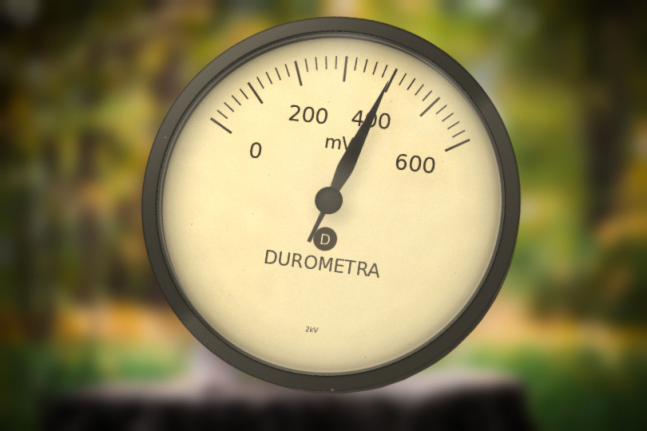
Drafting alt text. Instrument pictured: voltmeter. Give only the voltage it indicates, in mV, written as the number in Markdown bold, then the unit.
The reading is **400** mV
